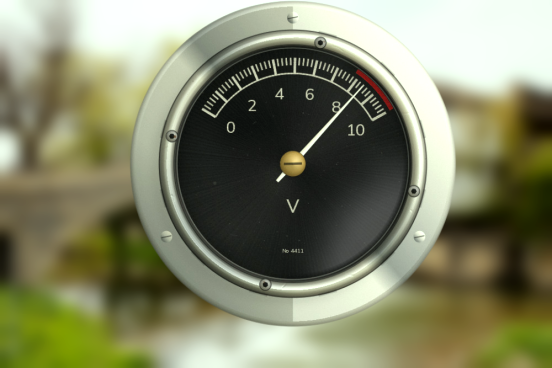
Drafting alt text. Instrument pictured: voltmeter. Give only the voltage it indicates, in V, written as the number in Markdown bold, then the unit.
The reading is **8.4** V
